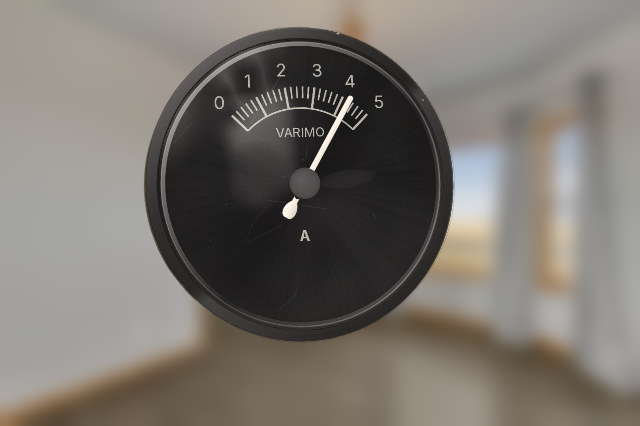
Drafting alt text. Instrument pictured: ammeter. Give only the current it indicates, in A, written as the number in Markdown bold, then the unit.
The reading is **4.2** A
